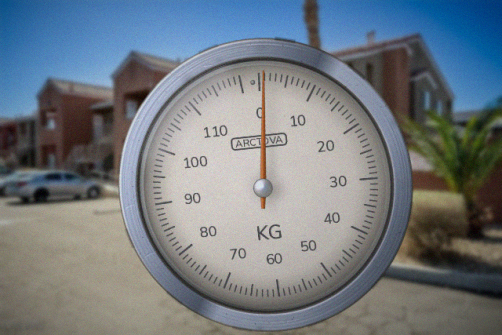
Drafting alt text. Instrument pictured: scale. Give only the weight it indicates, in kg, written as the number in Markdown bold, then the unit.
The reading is **1** kg
